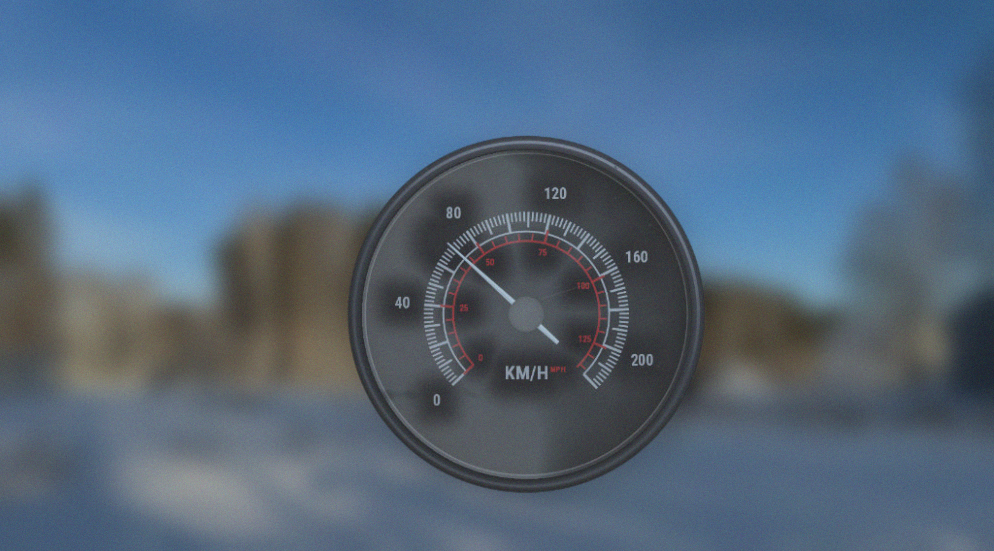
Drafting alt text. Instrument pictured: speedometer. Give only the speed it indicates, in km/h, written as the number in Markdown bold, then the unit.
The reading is **70** km/h
